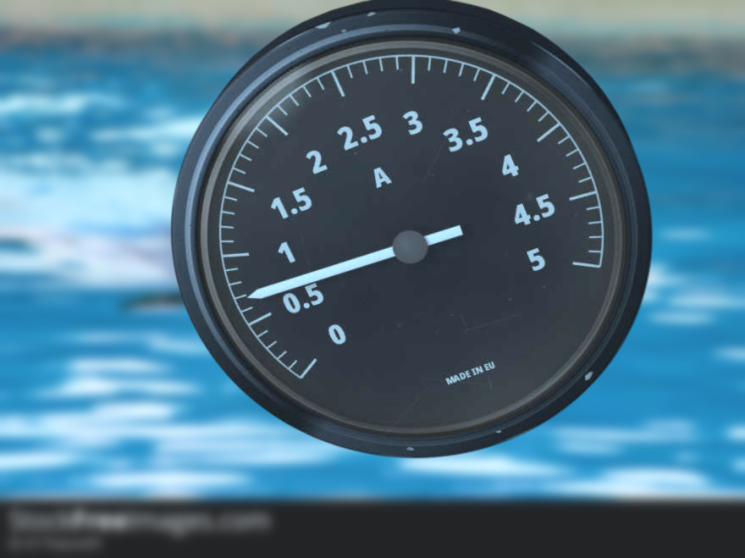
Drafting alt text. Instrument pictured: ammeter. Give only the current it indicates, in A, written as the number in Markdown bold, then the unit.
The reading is **0.7** A
